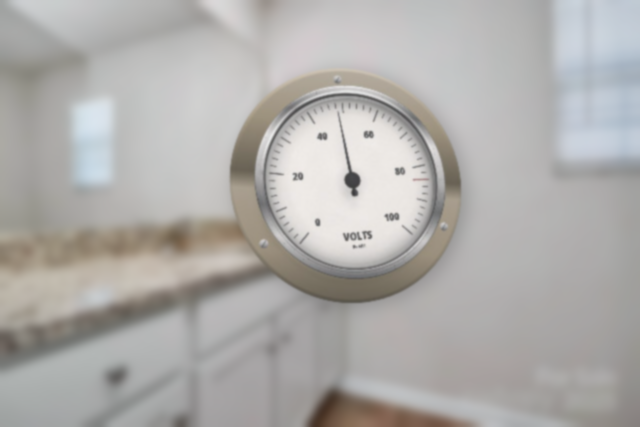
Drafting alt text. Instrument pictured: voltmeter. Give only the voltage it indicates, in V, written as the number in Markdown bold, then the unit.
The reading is **48** V
